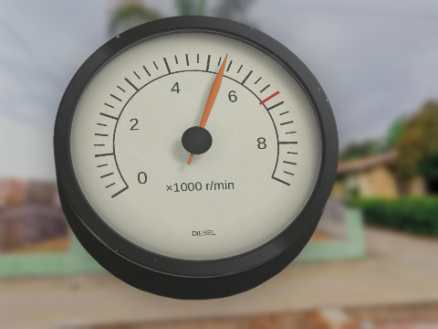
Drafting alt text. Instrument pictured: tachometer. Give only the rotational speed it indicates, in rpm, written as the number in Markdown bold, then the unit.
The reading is **5375** rpm
